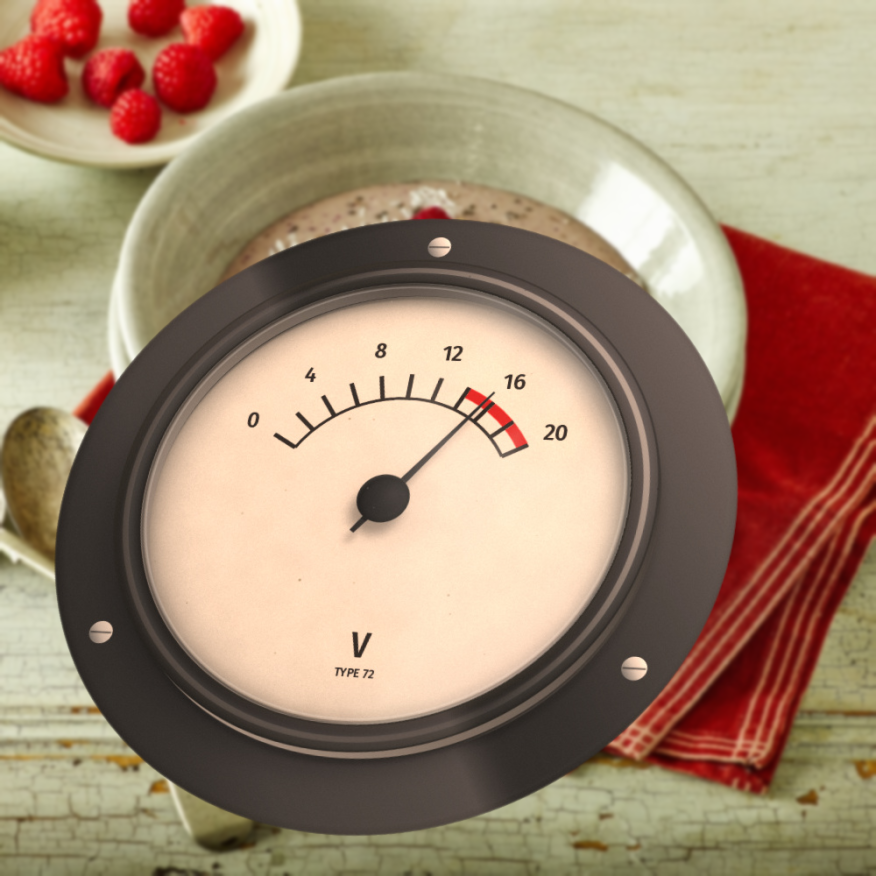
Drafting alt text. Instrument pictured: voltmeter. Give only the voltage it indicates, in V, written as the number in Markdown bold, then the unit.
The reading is **16** V
